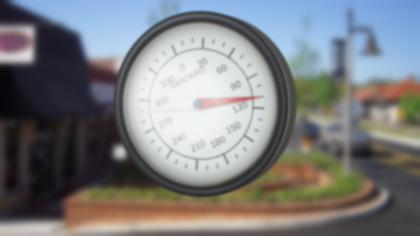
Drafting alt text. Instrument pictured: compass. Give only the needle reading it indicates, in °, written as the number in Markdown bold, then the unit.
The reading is **110** °
